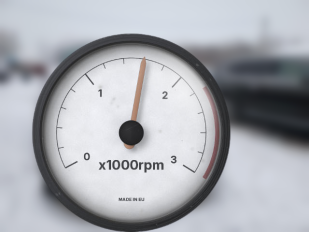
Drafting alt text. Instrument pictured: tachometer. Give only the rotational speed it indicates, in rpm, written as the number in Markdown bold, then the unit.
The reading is **1600** rpm
